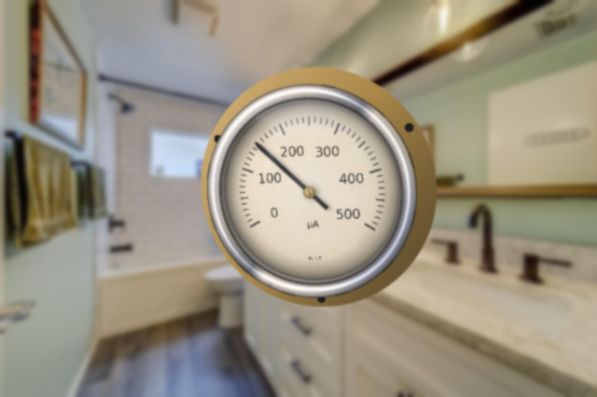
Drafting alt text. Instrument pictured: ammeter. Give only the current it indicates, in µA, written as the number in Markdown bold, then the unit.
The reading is **150** µA
